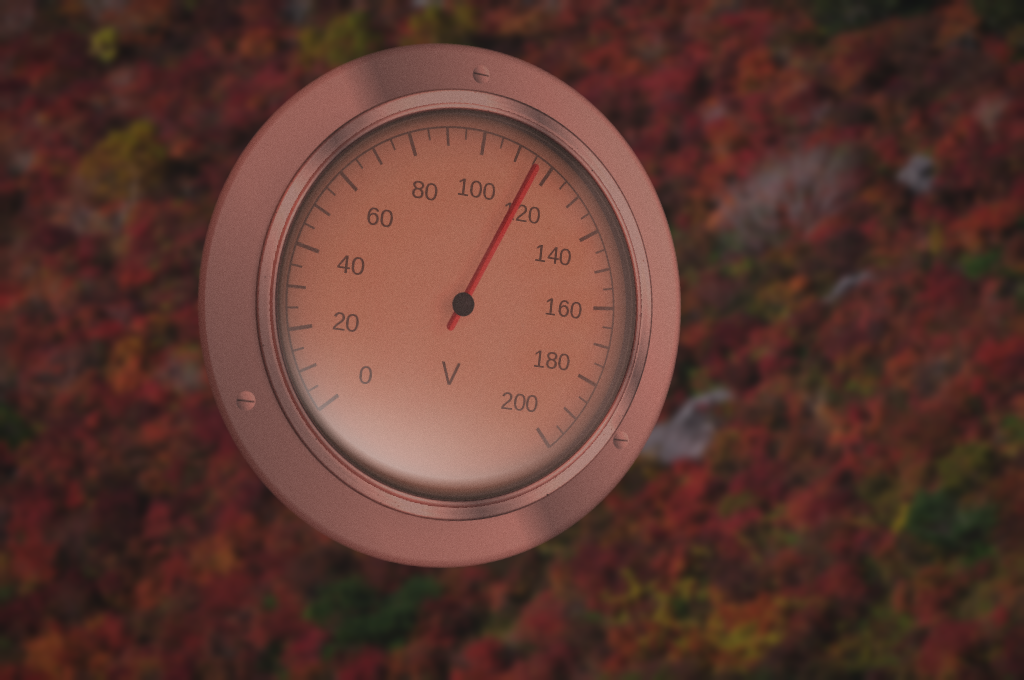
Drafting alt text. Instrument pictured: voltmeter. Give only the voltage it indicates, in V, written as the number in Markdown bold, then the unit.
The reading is **115** V
